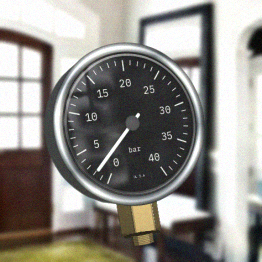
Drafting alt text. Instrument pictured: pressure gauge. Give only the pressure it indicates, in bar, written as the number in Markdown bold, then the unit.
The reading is **2** bar
